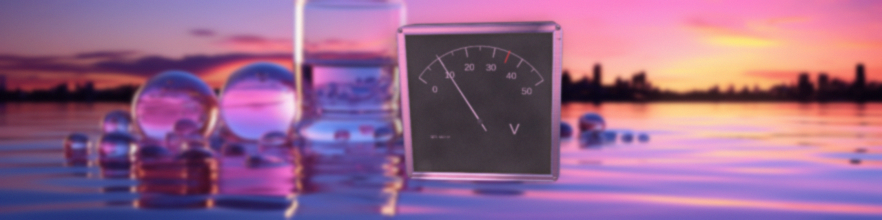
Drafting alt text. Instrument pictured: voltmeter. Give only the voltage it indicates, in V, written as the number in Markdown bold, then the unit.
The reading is **10** V
